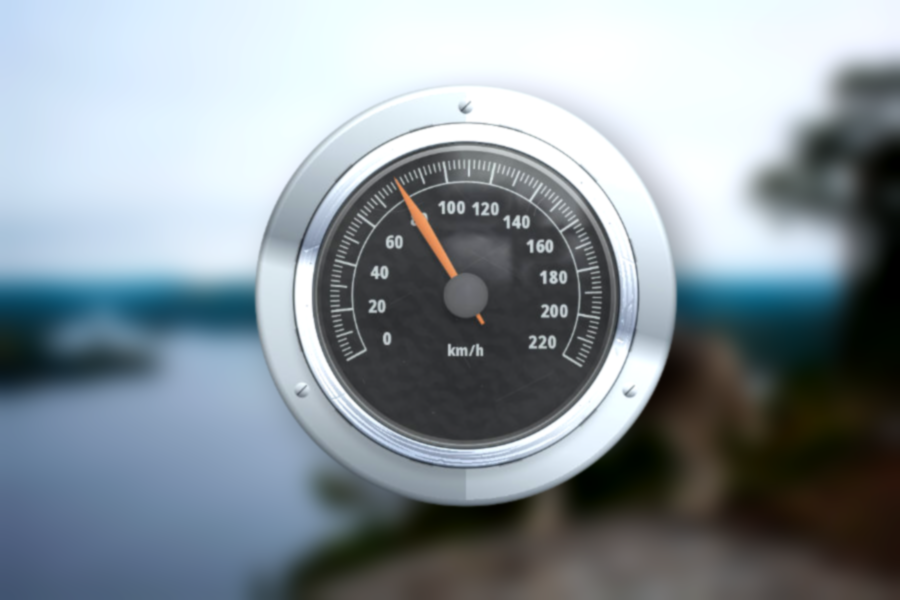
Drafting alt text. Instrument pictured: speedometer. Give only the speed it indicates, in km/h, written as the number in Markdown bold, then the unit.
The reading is **80** km/h
